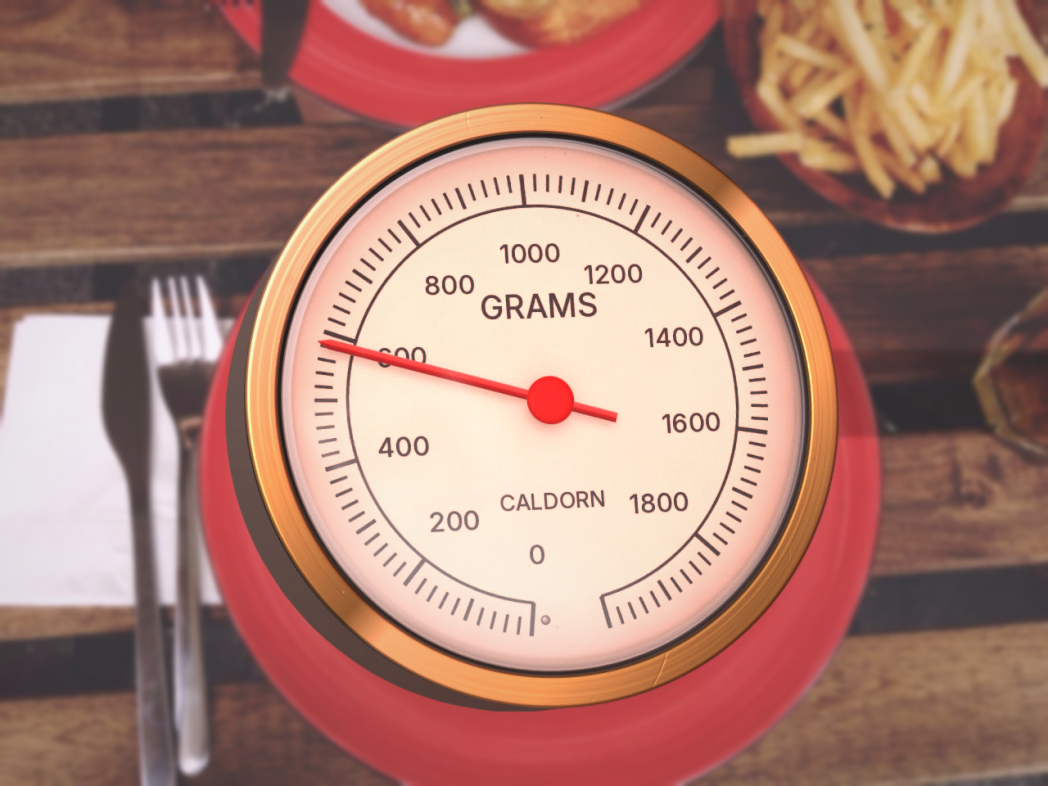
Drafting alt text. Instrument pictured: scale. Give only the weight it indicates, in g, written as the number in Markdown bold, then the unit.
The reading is **580** g
